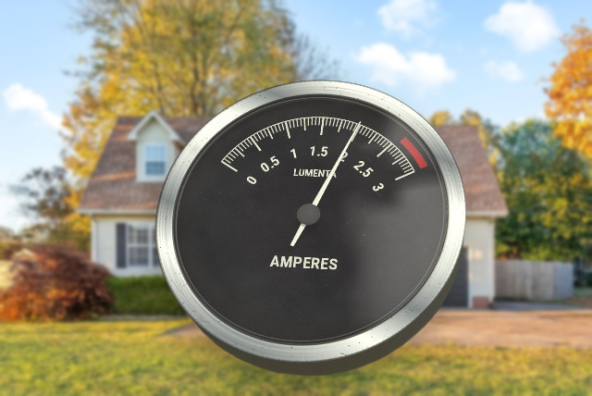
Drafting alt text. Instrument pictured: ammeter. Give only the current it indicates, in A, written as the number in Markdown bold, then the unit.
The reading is **2** A
